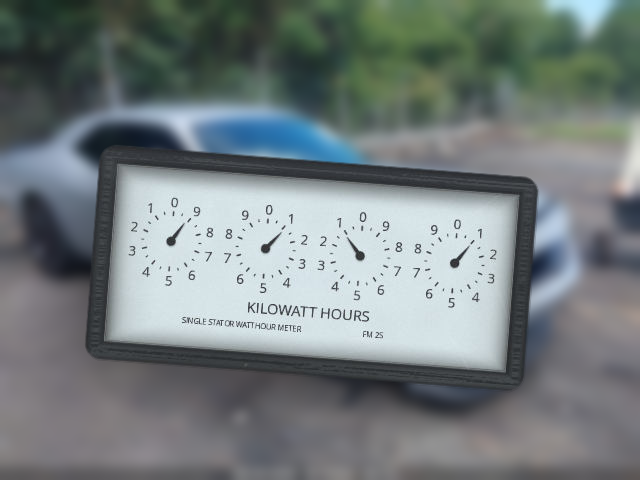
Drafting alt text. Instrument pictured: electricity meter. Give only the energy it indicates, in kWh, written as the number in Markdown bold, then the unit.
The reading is **9111** kWh
